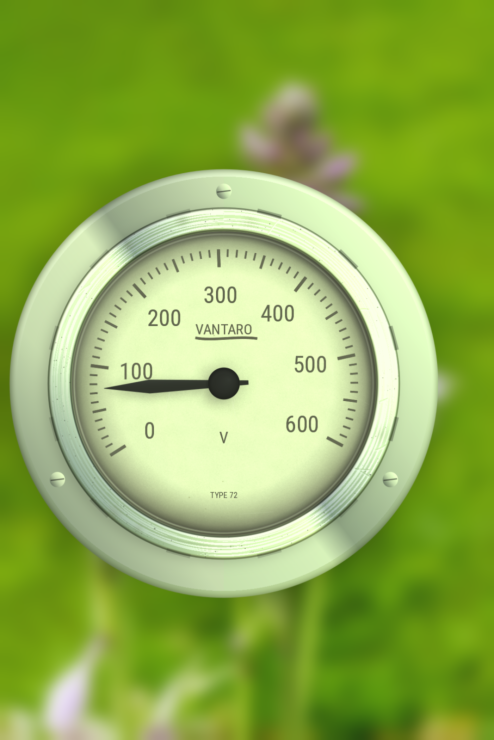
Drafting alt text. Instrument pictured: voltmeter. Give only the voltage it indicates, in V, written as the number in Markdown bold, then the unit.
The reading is **75** V
